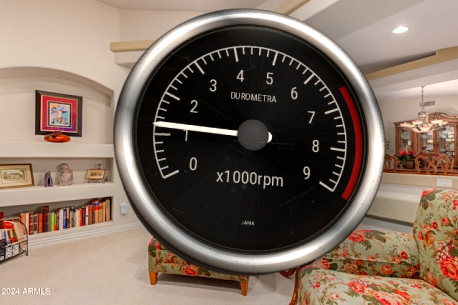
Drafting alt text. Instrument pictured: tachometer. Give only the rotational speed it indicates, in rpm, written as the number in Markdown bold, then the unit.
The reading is **1200** rpm
